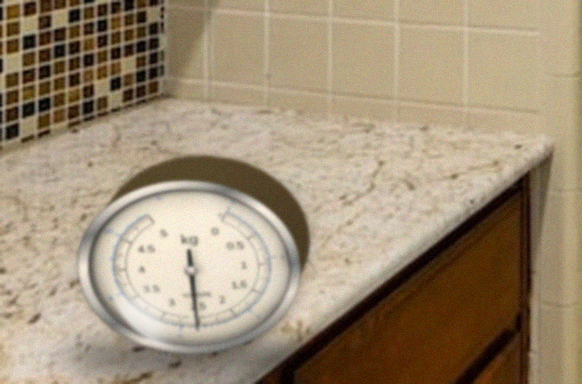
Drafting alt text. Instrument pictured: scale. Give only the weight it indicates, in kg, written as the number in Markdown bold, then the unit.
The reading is **2.5** kg
